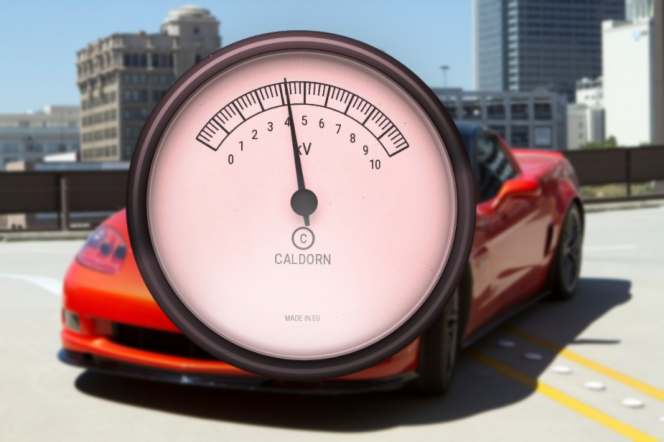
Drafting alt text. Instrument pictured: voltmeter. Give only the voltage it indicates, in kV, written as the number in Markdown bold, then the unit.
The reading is **4.2** kV
